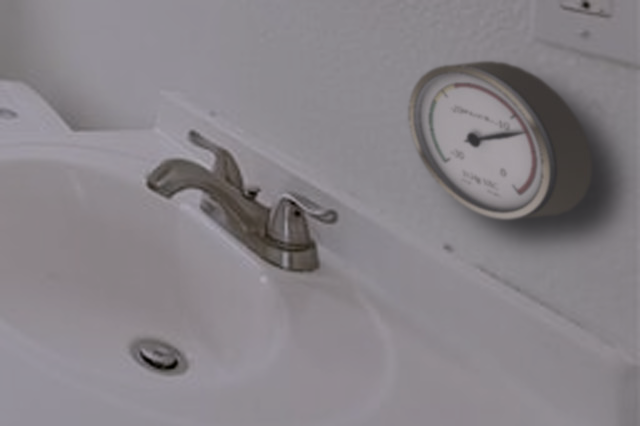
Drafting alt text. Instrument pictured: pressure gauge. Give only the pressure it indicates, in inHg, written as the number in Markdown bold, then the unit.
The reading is **-8** inHg
